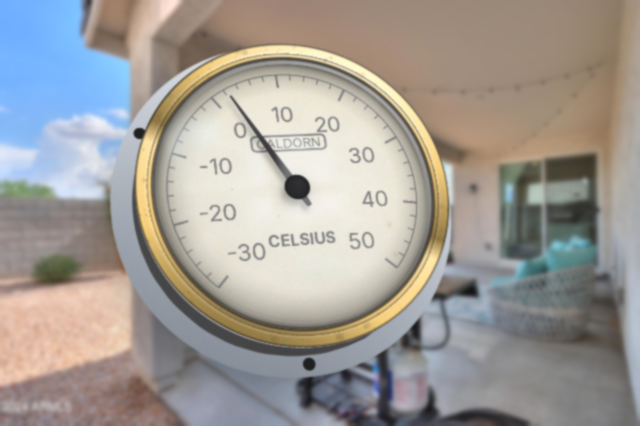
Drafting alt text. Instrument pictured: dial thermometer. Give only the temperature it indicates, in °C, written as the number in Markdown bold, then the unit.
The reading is **2** °C
